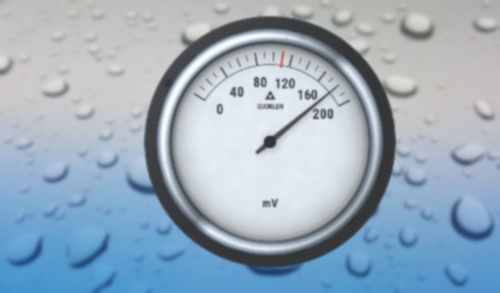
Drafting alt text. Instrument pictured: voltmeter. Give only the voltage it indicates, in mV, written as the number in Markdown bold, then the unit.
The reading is **180** mV
